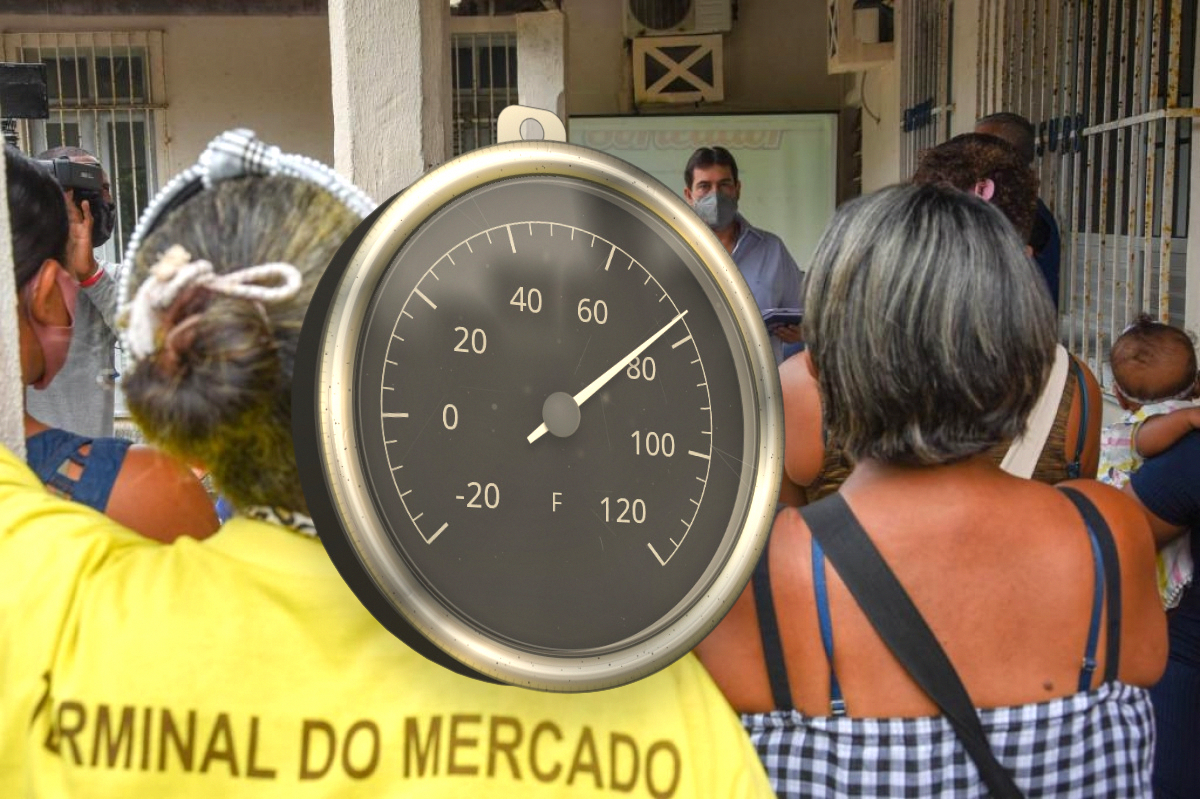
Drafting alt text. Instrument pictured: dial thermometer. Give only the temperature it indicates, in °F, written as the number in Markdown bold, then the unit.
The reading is **76** °F
